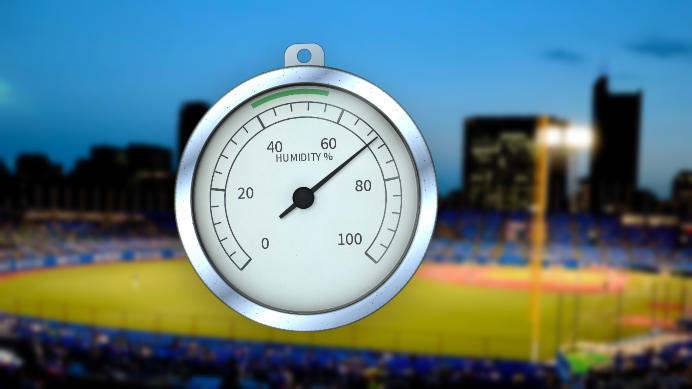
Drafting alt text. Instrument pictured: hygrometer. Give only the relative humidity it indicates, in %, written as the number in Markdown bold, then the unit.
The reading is **70** %
